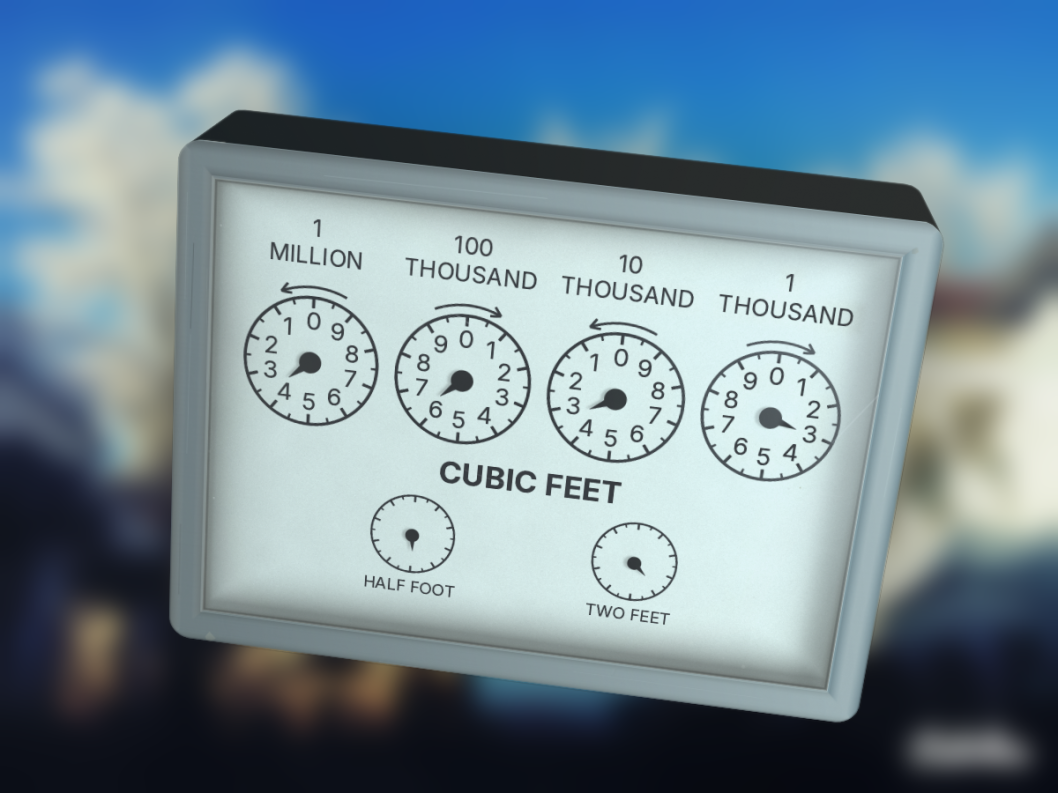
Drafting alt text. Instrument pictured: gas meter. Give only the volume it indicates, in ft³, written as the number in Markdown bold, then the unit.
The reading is **363300** ft³
